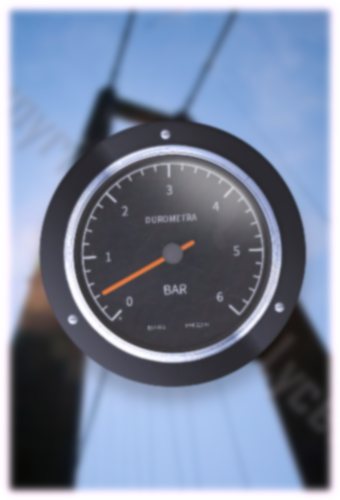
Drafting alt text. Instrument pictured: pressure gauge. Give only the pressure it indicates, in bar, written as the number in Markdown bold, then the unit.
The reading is **0.4** bar
